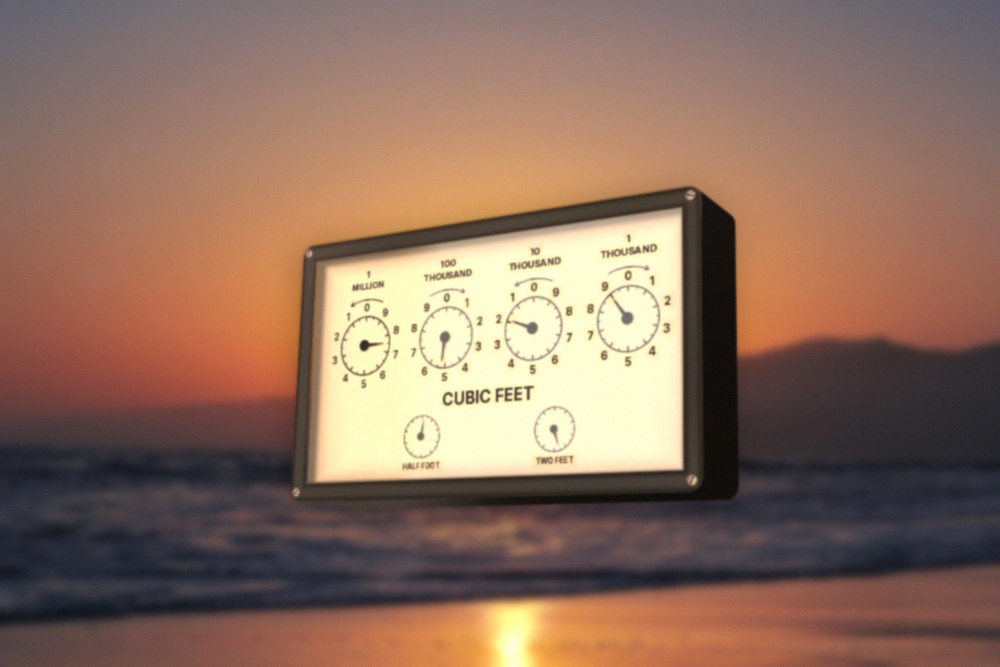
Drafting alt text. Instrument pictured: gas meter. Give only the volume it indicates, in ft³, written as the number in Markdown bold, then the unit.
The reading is **751900** ft³
